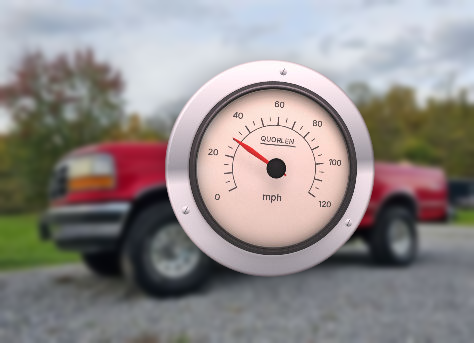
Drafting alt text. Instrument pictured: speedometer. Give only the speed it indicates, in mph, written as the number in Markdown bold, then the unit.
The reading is **30** mph
